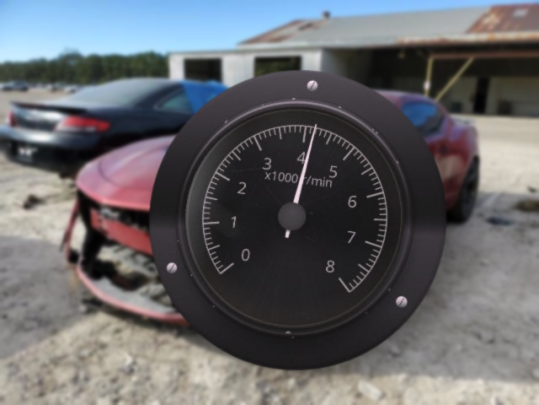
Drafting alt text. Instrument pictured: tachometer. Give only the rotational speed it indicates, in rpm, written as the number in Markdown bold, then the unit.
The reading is **4200** rpm
